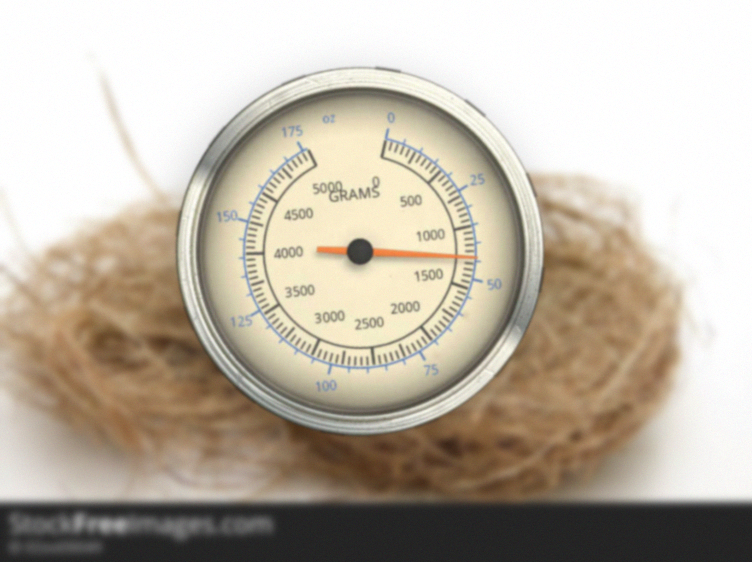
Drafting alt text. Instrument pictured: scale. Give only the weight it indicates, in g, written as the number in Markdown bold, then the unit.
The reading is **1250** g
